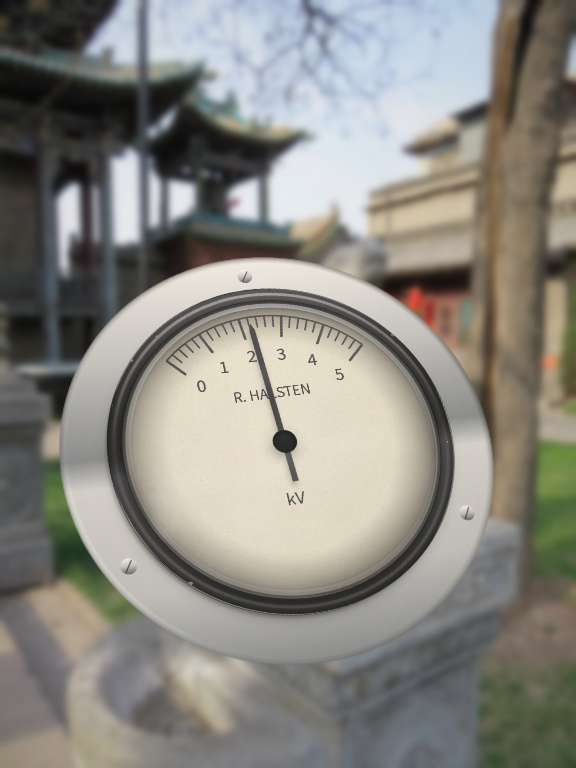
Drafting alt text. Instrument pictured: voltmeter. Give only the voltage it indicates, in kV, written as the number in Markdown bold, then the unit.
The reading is **2.2** kV
